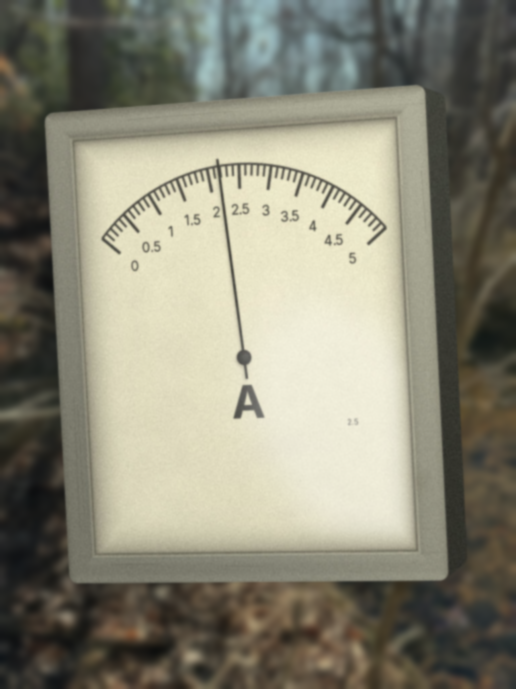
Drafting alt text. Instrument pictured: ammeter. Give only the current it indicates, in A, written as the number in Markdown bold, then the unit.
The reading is **2.2** A
